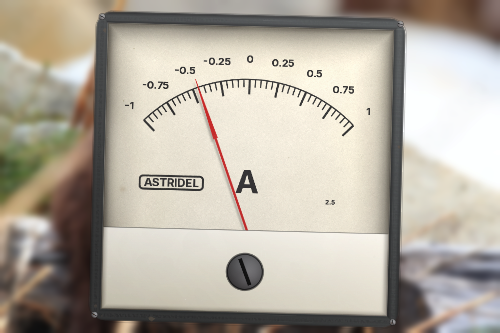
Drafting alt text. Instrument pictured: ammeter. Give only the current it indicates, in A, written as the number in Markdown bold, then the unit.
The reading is **-0.45** A
